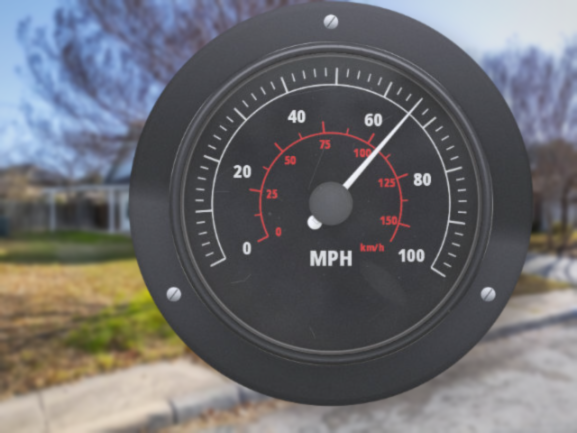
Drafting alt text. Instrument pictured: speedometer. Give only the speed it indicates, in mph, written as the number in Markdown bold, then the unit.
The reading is **66** mph
